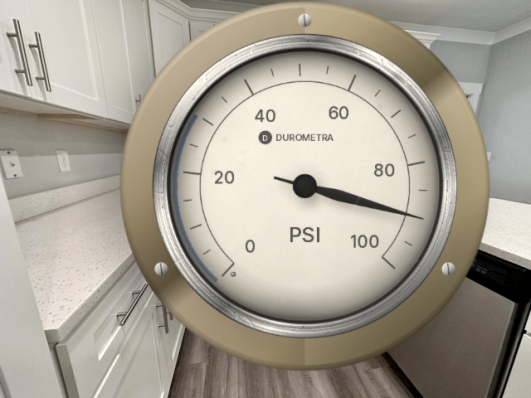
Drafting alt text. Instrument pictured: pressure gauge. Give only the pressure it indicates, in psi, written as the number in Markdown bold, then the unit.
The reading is **90** psi
